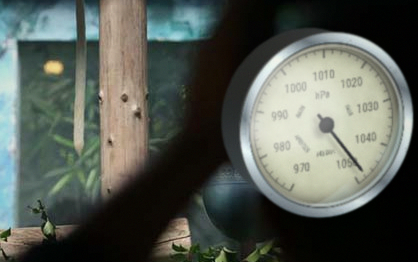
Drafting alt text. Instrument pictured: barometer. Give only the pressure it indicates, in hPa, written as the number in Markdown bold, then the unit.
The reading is **1048** hPa
